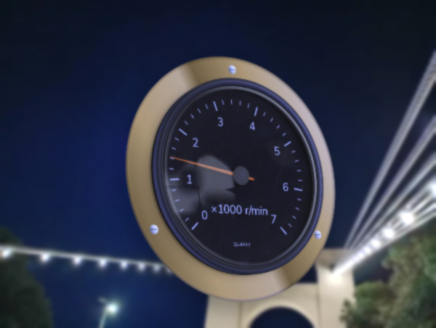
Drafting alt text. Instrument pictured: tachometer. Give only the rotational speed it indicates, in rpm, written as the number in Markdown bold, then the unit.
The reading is **1400** rpm
